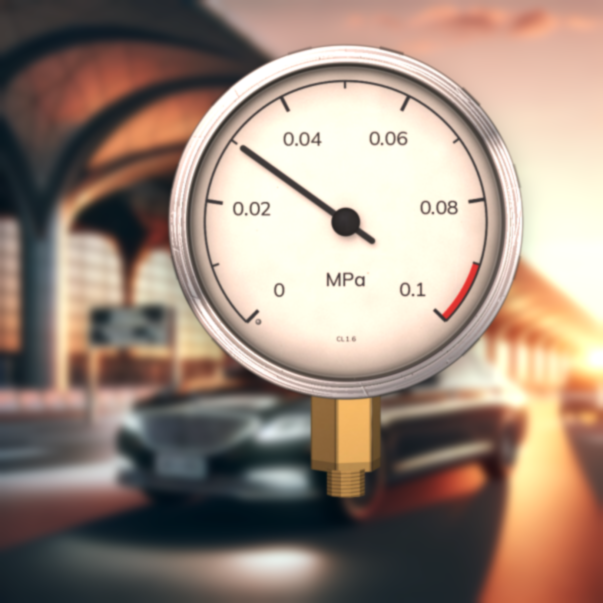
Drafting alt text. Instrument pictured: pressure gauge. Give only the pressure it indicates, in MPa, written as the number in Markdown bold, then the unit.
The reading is **0.03** MPa
